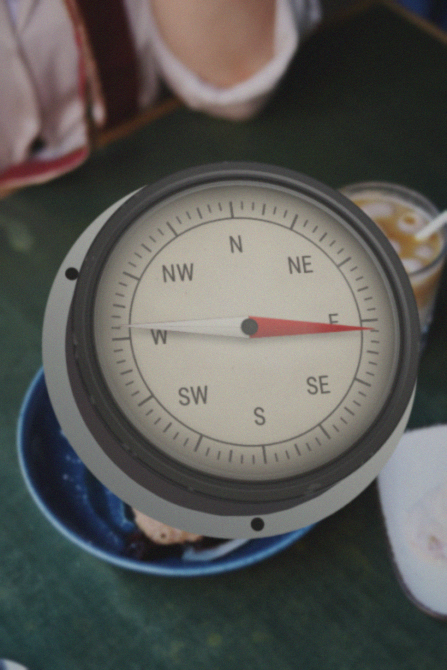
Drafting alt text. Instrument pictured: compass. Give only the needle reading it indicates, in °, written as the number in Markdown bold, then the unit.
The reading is **95** °
